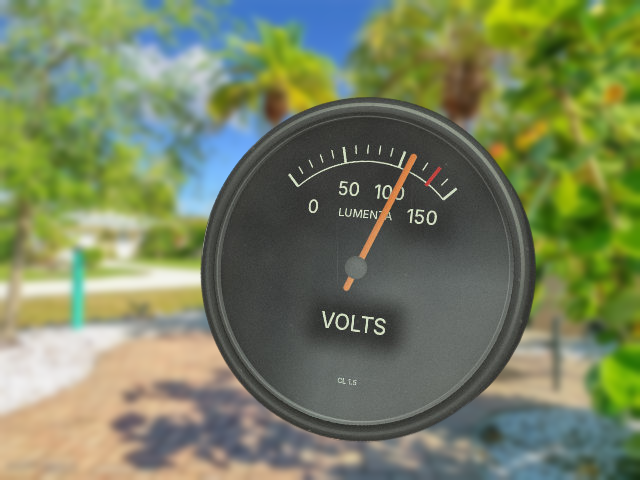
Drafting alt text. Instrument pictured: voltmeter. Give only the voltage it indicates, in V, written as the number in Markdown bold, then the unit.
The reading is **110** V
